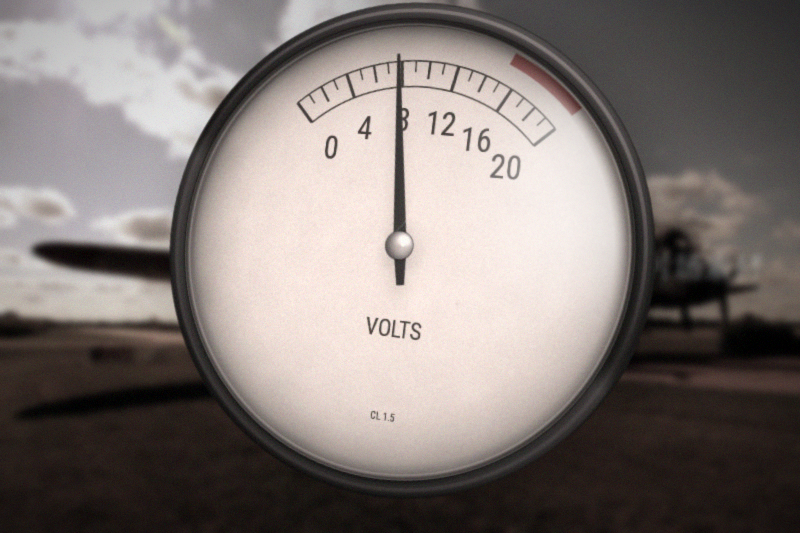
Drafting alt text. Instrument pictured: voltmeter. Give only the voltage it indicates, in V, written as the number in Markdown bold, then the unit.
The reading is **8** V
